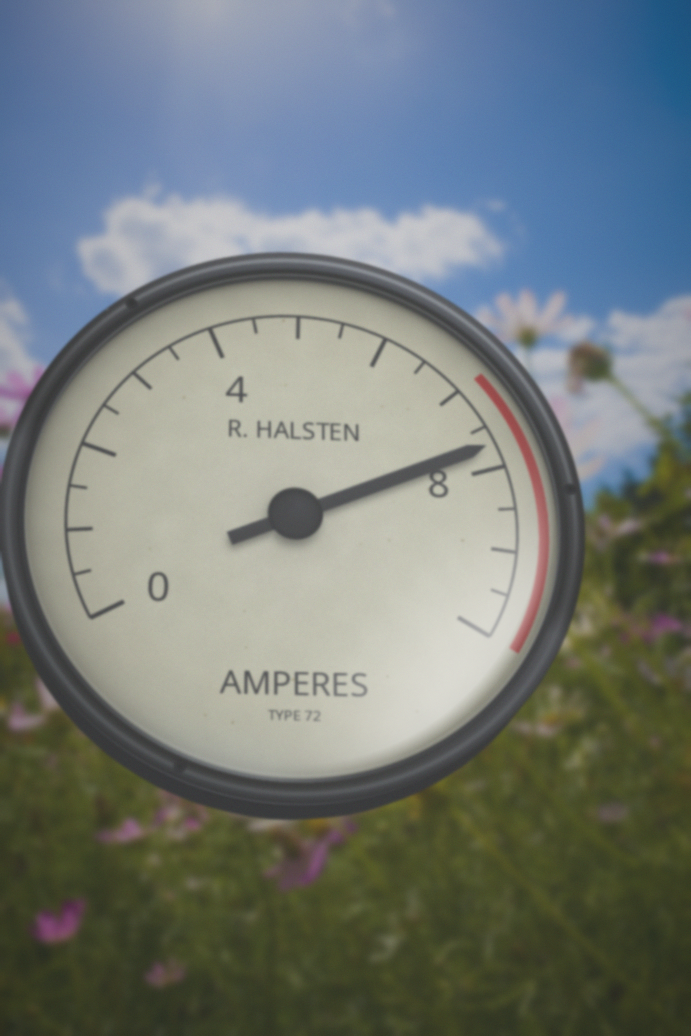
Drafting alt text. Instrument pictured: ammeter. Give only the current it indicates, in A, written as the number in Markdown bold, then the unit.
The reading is **7.75** A
